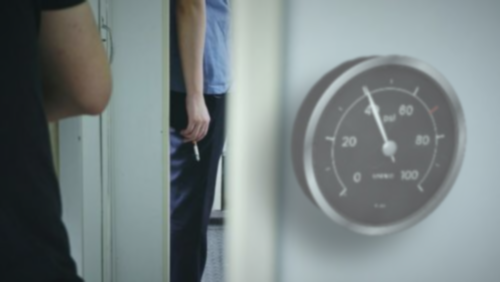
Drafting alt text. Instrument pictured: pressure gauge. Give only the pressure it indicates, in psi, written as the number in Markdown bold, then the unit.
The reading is **40** psi
